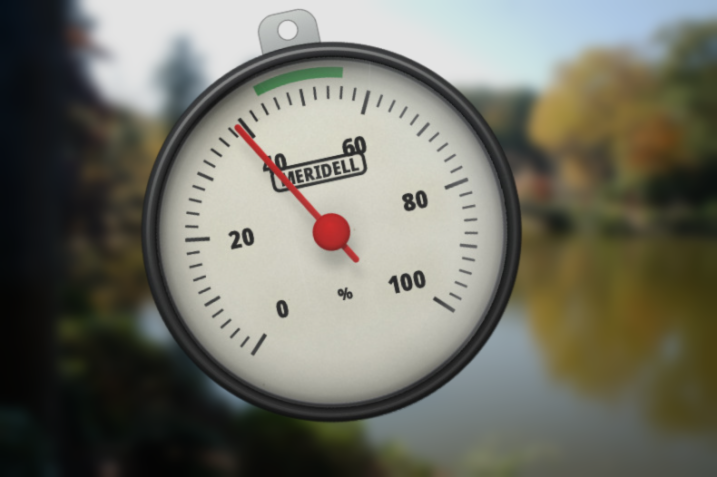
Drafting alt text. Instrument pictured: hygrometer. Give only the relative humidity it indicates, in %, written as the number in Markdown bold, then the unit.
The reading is **39** %
